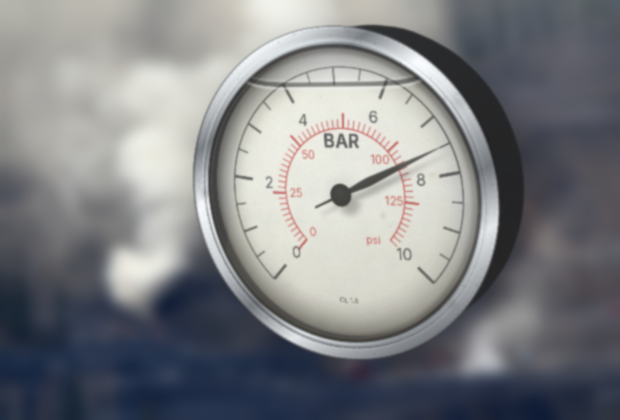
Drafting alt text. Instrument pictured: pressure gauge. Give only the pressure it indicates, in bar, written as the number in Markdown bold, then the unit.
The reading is **7.5** bar
